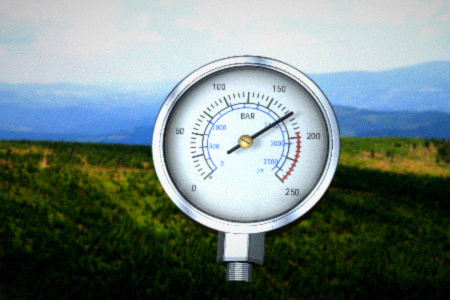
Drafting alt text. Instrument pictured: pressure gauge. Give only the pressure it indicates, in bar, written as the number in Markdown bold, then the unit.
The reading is **175** bar
